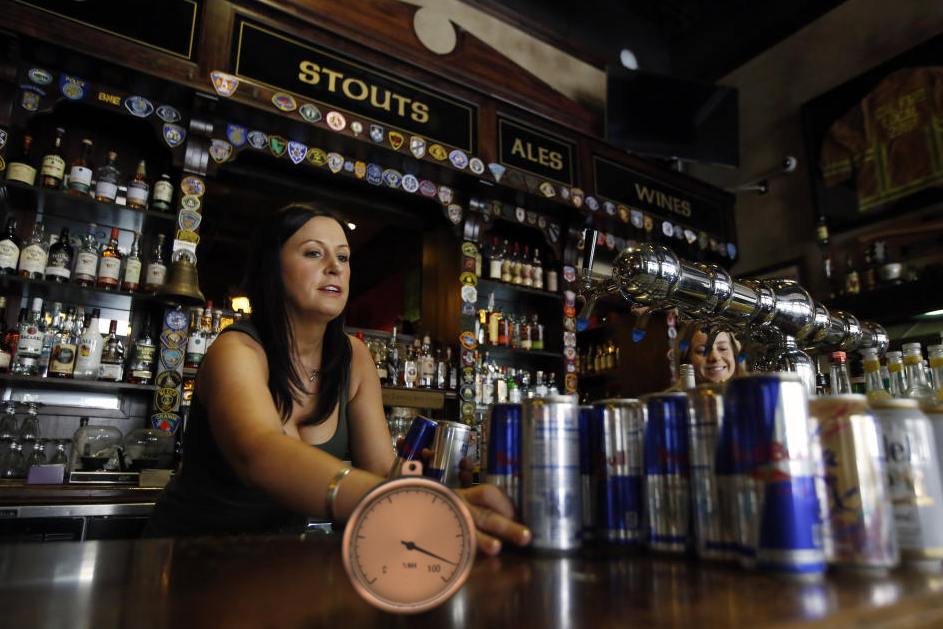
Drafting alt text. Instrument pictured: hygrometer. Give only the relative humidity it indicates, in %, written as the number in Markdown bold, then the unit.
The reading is **92** %
